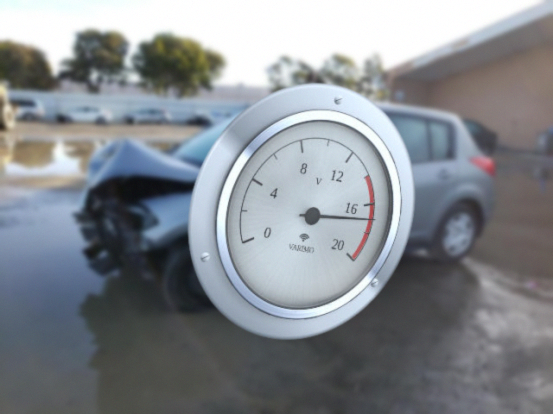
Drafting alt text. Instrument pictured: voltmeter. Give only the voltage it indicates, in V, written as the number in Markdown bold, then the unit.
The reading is **17** V
